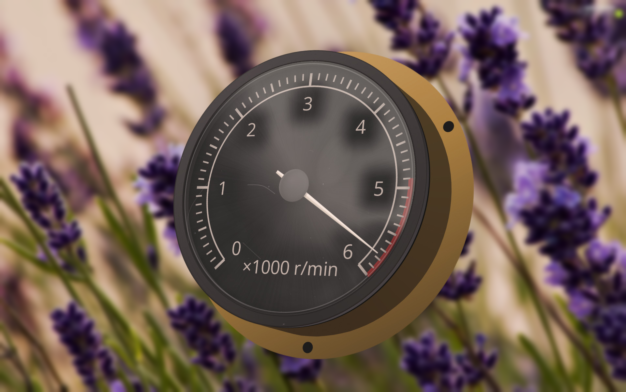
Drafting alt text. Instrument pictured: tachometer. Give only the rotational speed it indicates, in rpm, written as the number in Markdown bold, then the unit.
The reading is **5750** rpm
